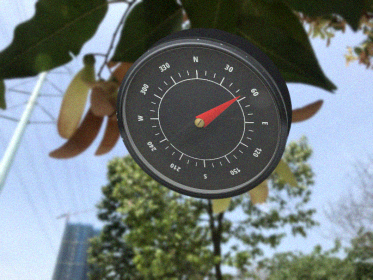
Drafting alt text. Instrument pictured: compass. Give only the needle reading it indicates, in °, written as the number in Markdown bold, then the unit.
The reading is **55** °
